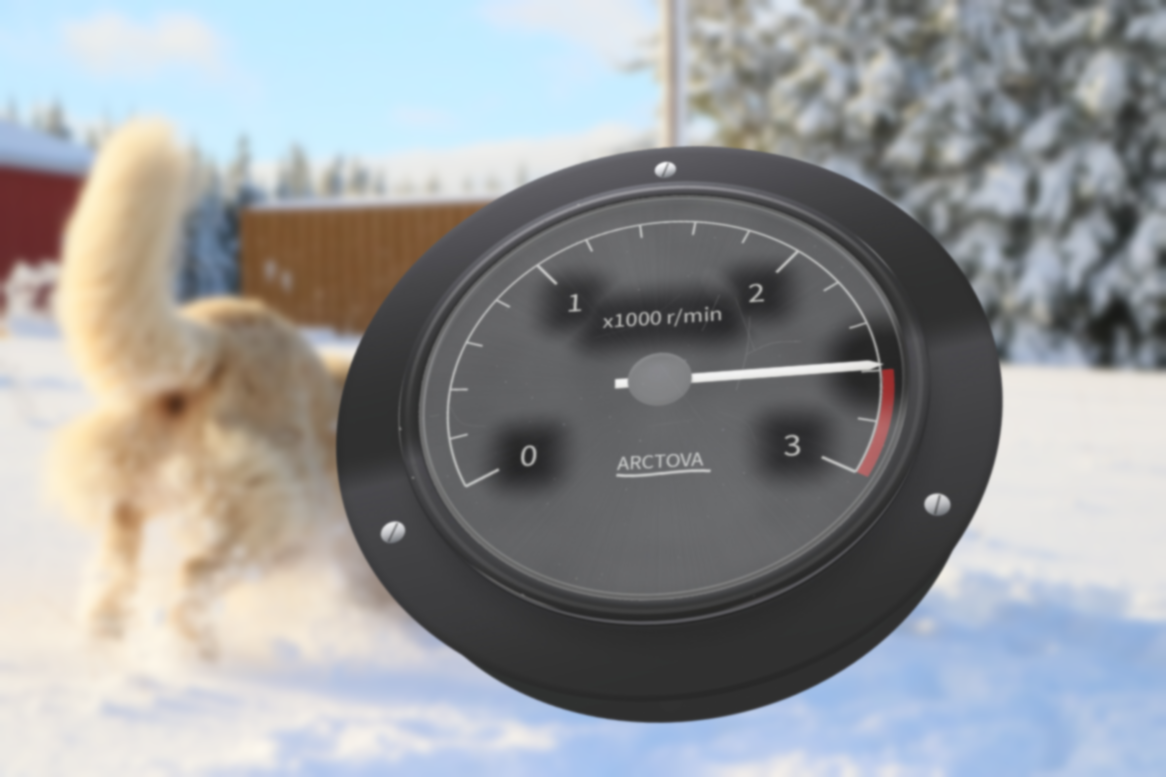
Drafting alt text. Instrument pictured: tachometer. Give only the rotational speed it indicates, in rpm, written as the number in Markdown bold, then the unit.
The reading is **2600** rpm
